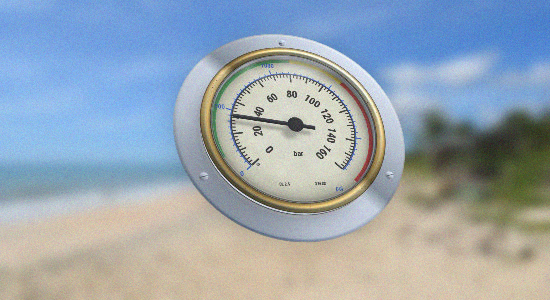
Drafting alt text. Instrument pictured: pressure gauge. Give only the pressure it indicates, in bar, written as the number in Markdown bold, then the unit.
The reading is **30** bar
